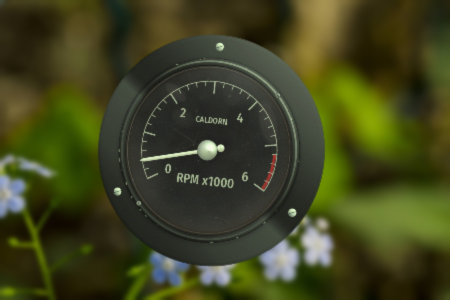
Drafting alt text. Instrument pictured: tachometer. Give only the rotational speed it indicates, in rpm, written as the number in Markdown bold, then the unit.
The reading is **400** rpm
